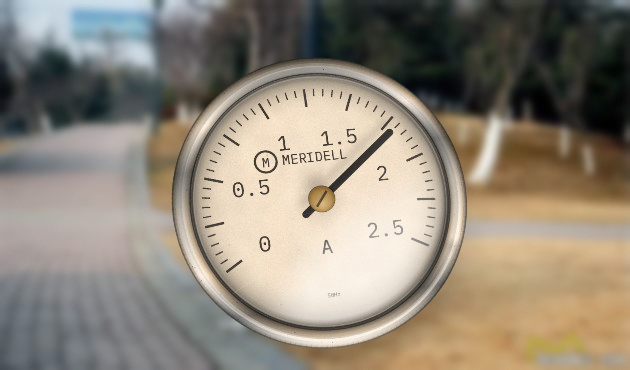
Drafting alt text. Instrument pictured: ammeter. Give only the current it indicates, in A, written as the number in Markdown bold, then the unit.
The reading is **1.8** A
